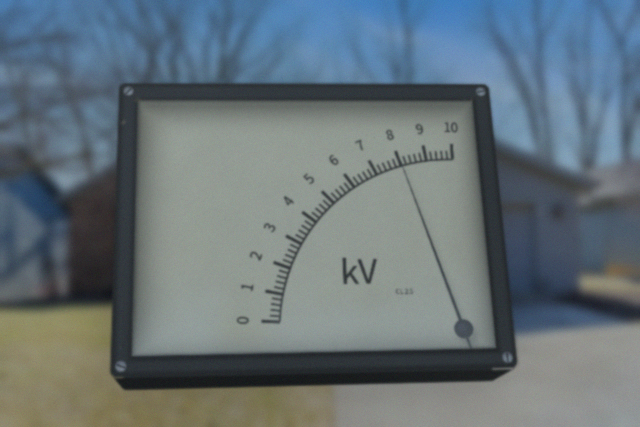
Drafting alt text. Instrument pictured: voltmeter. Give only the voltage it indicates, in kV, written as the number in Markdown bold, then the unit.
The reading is **8** kV
